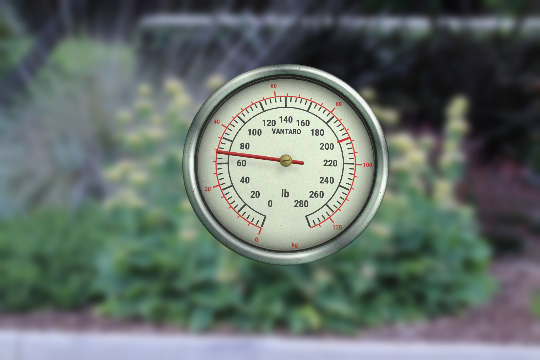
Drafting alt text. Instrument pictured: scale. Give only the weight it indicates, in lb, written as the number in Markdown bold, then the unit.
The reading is **68** lb
